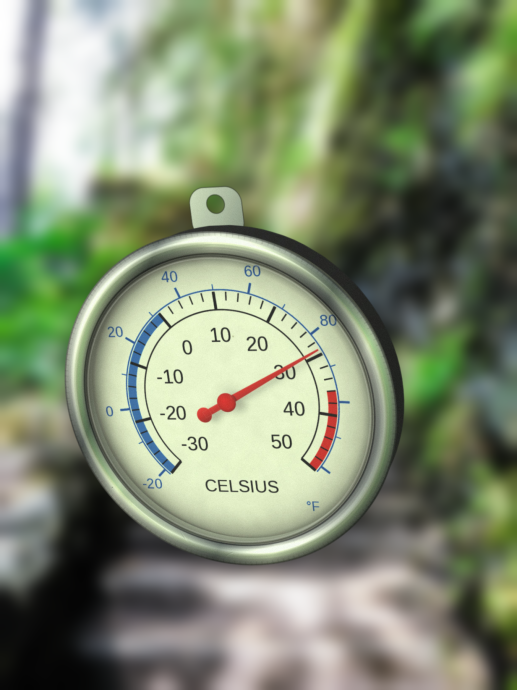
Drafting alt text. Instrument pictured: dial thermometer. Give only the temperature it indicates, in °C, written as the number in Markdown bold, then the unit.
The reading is **29** °C
